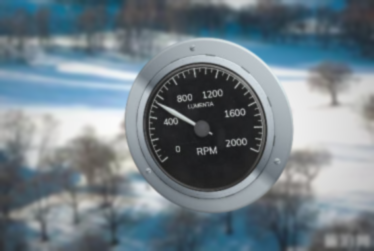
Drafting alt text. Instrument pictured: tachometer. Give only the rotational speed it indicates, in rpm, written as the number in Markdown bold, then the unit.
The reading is **550** rpm
